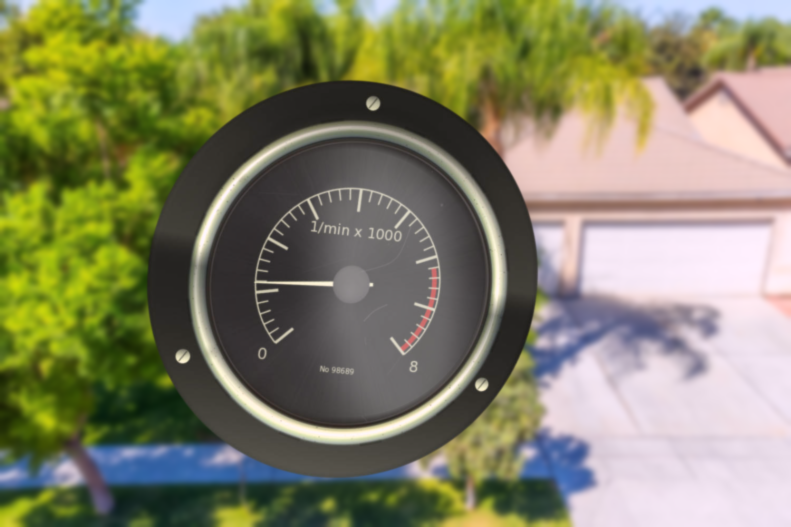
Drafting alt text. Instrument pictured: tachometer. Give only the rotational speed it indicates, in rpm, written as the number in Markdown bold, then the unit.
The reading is **1200** rpm
